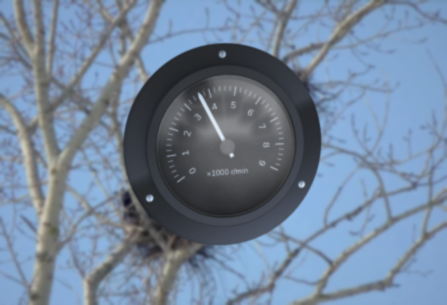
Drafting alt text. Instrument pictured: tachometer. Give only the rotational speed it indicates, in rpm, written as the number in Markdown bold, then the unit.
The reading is **3600** rpm
